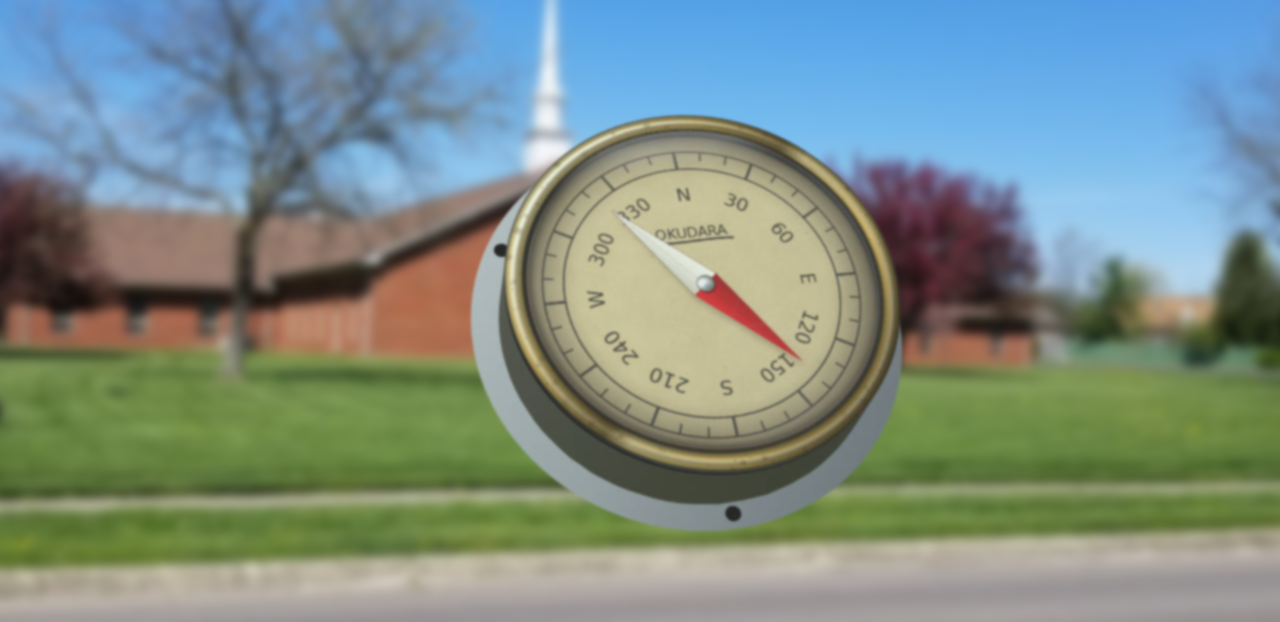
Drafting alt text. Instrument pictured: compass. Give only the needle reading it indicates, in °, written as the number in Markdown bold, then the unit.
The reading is **140** °
